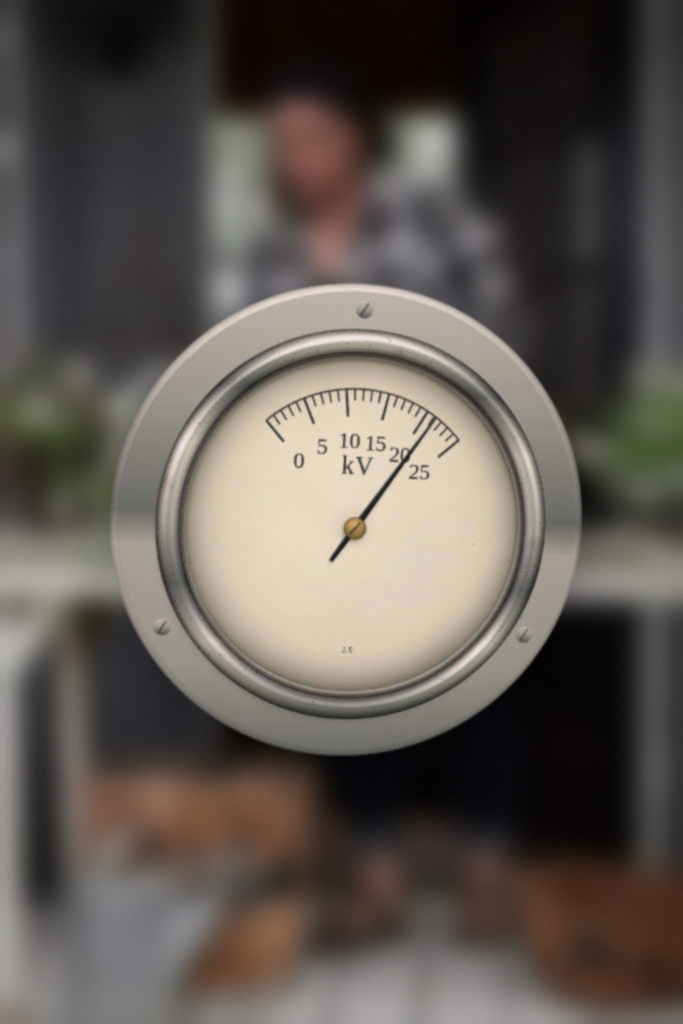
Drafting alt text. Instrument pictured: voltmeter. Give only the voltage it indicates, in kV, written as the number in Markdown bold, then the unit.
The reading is **21** kV
